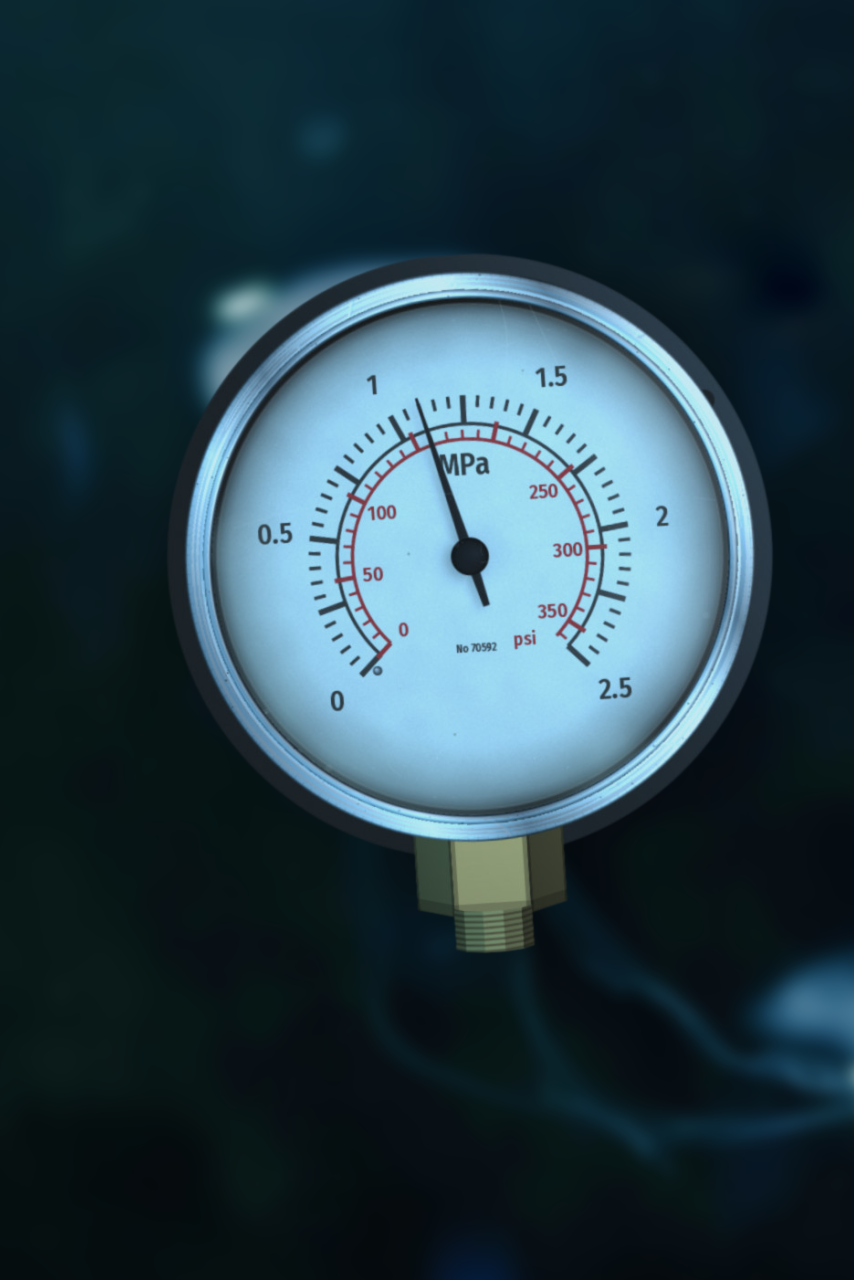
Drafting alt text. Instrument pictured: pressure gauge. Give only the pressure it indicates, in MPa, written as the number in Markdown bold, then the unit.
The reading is **1.1** MPa
